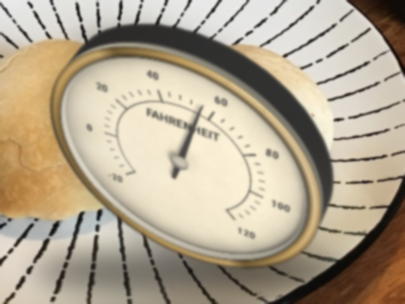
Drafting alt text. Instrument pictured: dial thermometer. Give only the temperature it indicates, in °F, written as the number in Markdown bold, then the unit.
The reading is **56** °F
